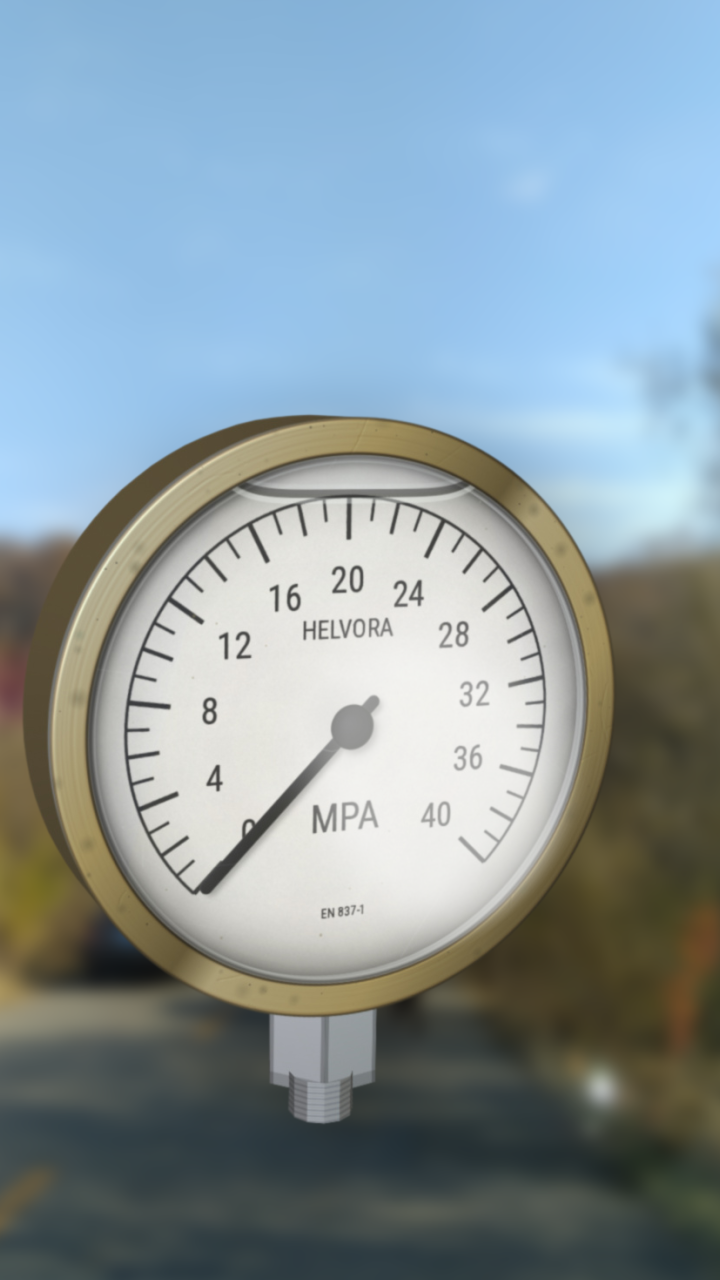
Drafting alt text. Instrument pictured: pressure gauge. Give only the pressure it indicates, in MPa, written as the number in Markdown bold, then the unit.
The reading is **0** MPa
